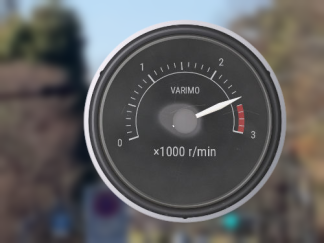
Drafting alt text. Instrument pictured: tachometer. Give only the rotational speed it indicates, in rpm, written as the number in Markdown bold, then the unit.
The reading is **2500** rpm
